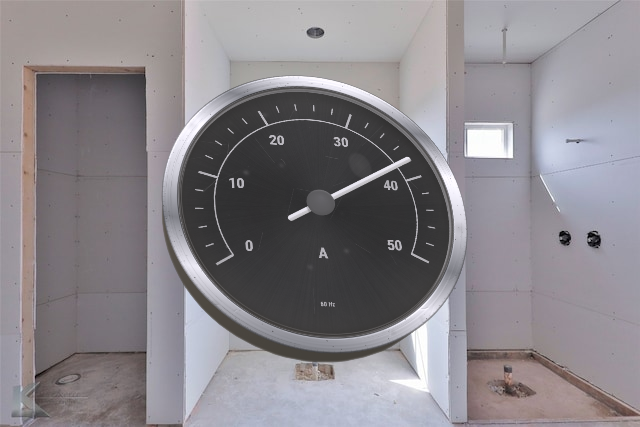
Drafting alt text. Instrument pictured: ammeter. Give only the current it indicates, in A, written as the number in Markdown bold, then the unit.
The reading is **38** A
